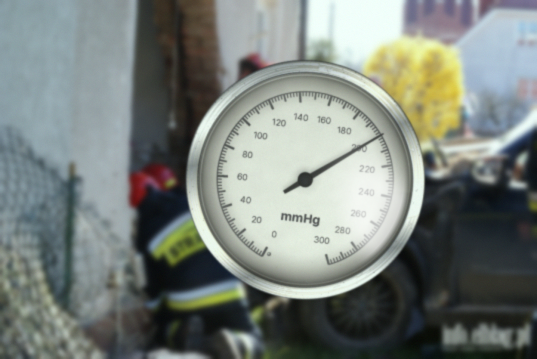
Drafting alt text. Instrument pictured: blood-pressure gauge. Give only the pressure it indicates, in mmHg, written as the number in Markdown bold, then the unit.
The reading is **200** mmHg
